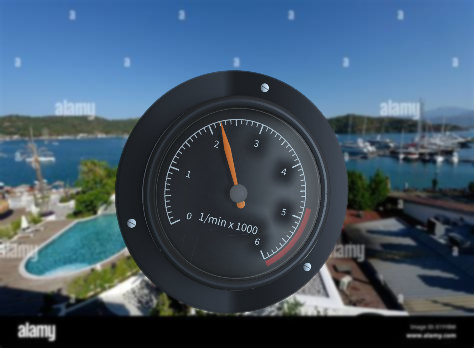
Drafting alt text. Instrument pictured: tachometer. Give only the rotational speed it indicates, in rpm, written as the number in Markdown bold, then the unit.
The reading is **2200** rpm
